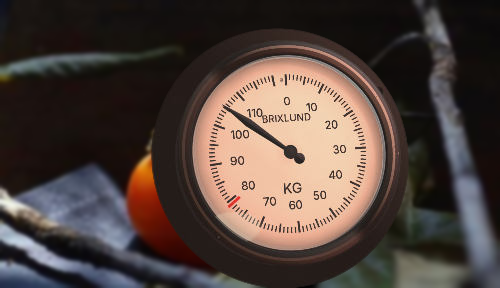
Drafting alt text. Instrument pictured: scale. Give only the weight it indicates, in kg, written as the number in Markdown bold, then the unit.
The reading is **105** kg
